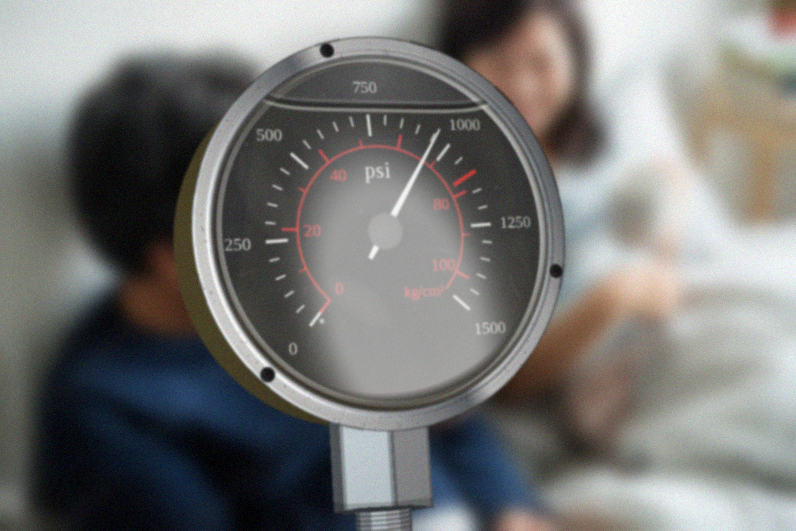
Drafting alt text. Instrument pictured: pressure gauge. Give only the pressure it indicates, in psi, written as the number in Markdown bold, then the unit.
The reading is **950** psi
